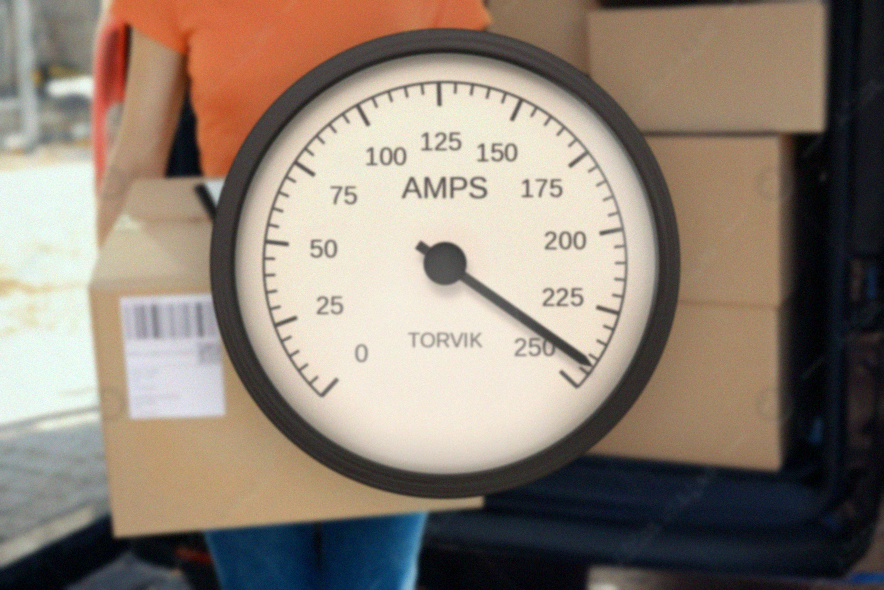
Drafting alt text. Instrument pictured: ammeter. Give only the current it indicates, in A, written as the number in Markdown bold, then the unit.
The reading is **242.5** A
